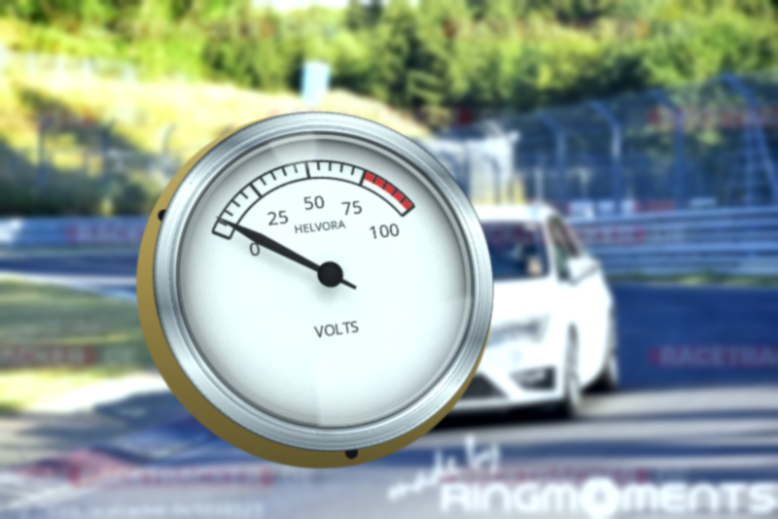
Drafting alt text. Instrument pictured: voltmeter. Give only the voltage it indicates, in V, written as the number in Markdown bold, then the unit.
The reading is **5** V
